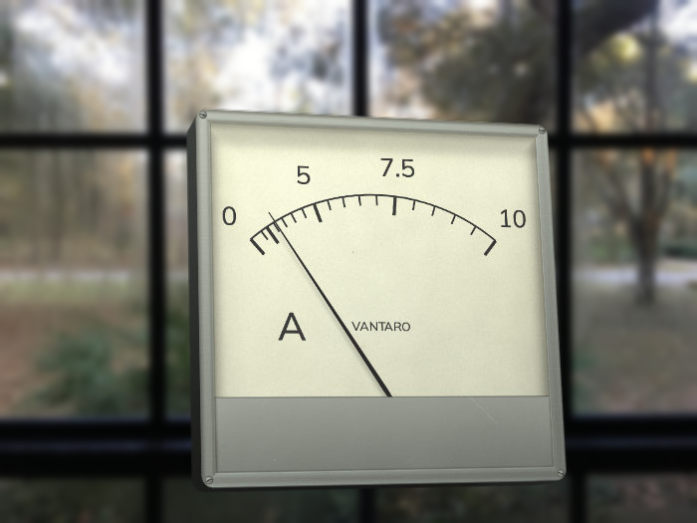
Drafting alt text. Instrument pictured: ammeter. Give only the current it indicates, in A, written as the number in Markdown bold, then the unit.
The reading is **3** A
